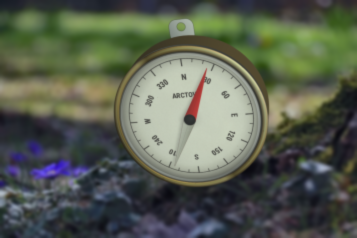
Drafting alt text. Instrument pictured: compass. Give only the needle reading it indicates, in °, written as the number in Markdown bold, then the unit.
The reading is **25** °
